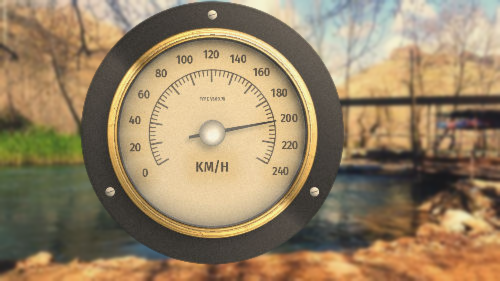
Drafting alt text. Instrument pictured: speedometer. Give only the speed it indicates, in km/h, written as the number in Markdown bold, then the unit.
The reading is **200** km/h
